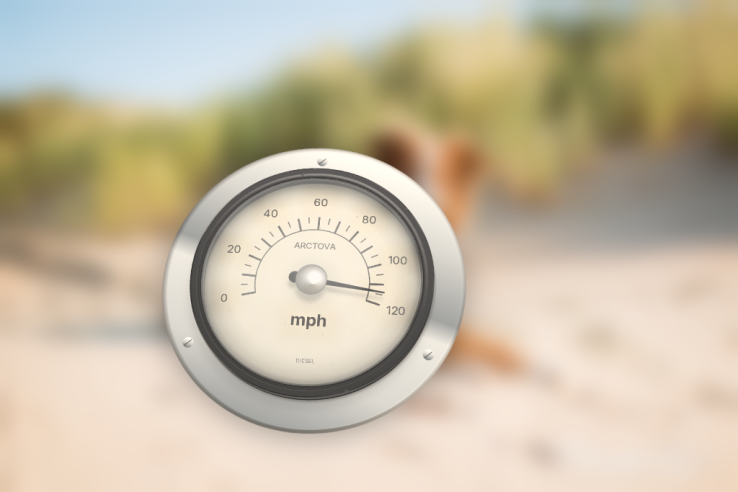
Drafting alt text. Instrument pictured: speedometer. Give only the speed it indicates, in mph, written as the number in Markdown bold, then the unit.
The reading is **115** mph
